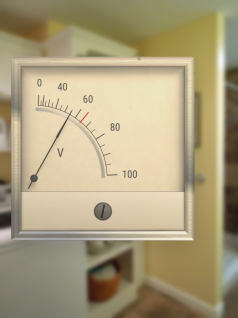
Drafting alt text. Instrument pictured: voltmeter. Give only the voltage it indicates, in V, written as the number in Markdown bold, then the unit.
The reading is **55** V
